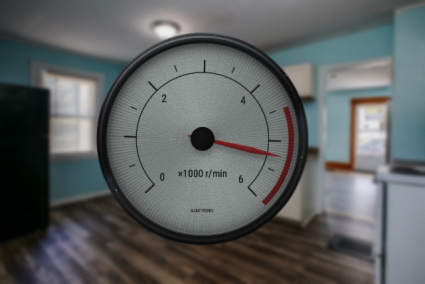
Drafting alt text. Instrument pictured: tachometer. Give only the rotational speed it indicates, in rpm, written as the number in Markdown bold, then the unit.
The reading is **5250** rpm
